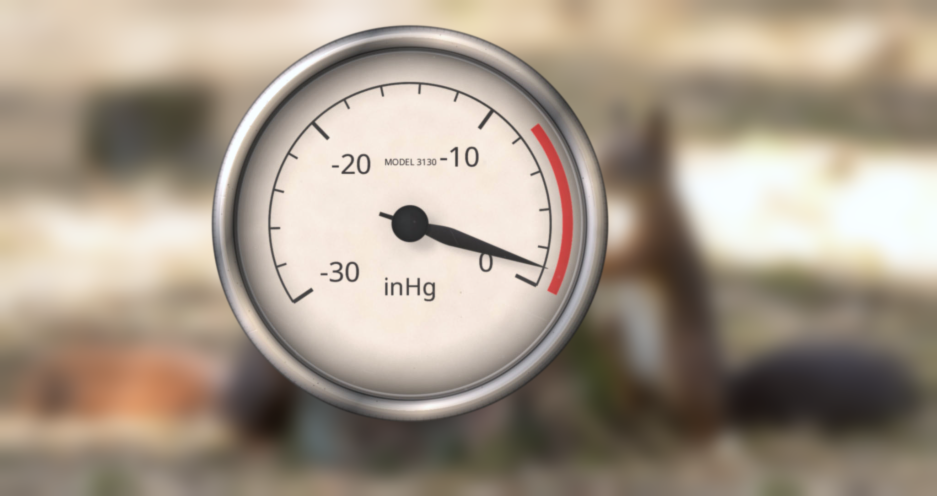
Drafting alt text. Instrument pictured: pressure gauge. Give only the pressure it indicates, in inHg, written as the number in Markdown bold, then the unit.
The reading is **-1** inHg
